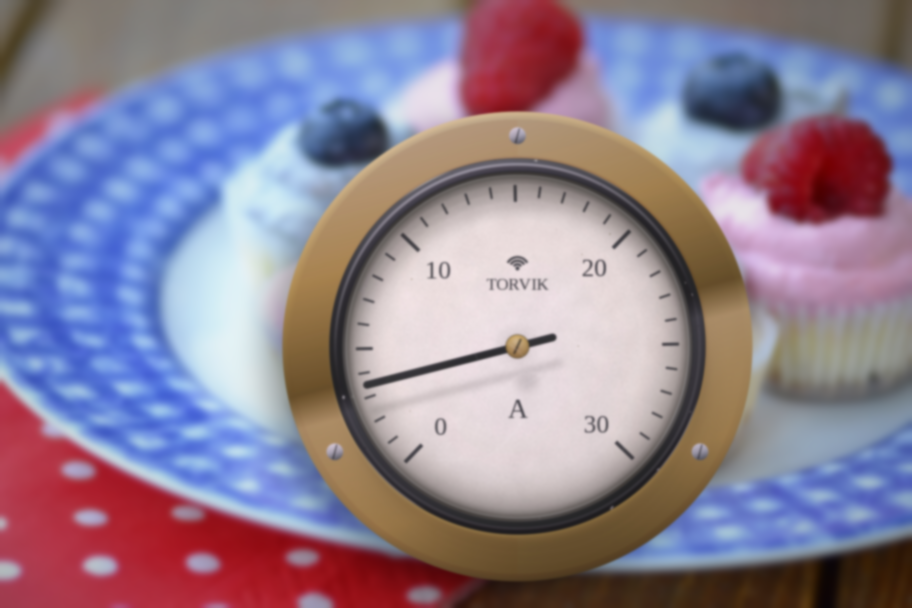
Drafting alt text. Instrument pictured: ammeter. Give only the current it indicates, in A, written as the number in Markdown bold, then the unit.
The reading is **3.5** A
